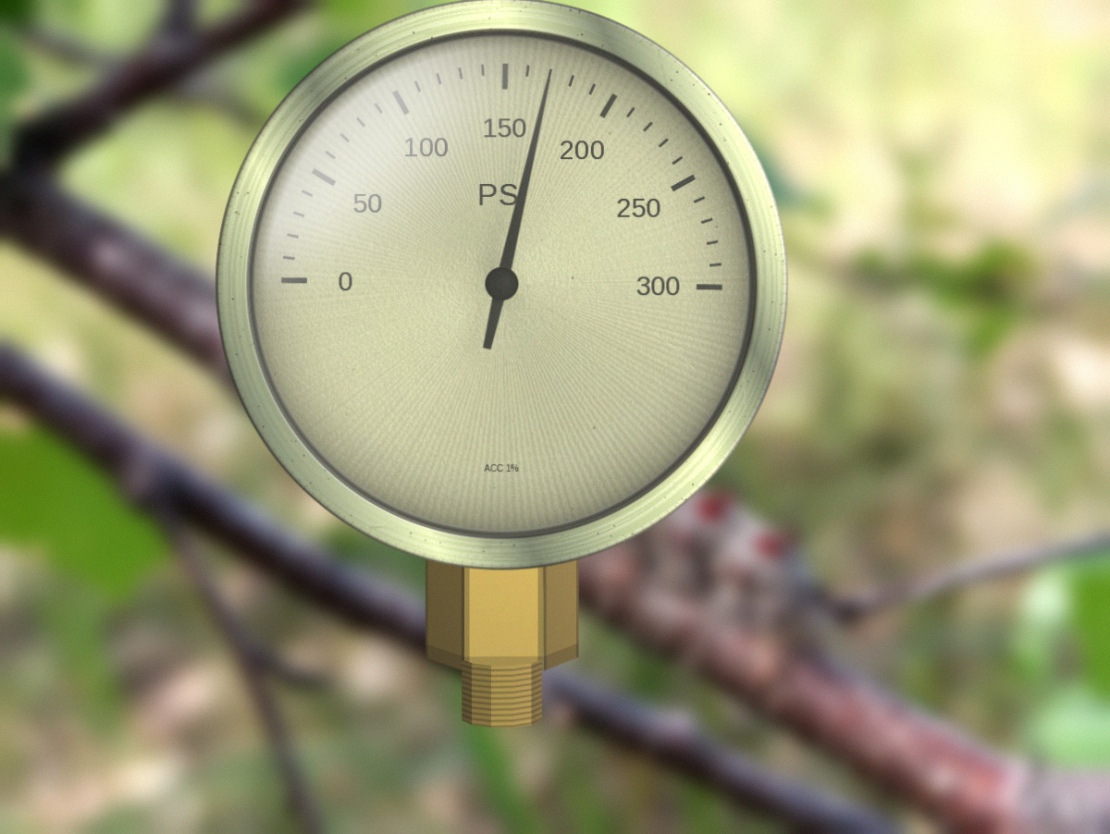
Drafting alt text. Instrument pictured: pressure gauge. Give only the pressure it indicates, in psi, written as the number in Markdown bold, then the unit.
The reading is **170** psi
